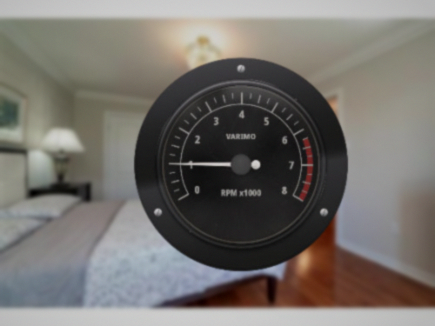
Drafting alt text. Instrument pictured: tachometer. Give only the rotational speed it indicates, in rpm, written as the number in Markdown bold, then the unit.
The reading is **1000** rpm
